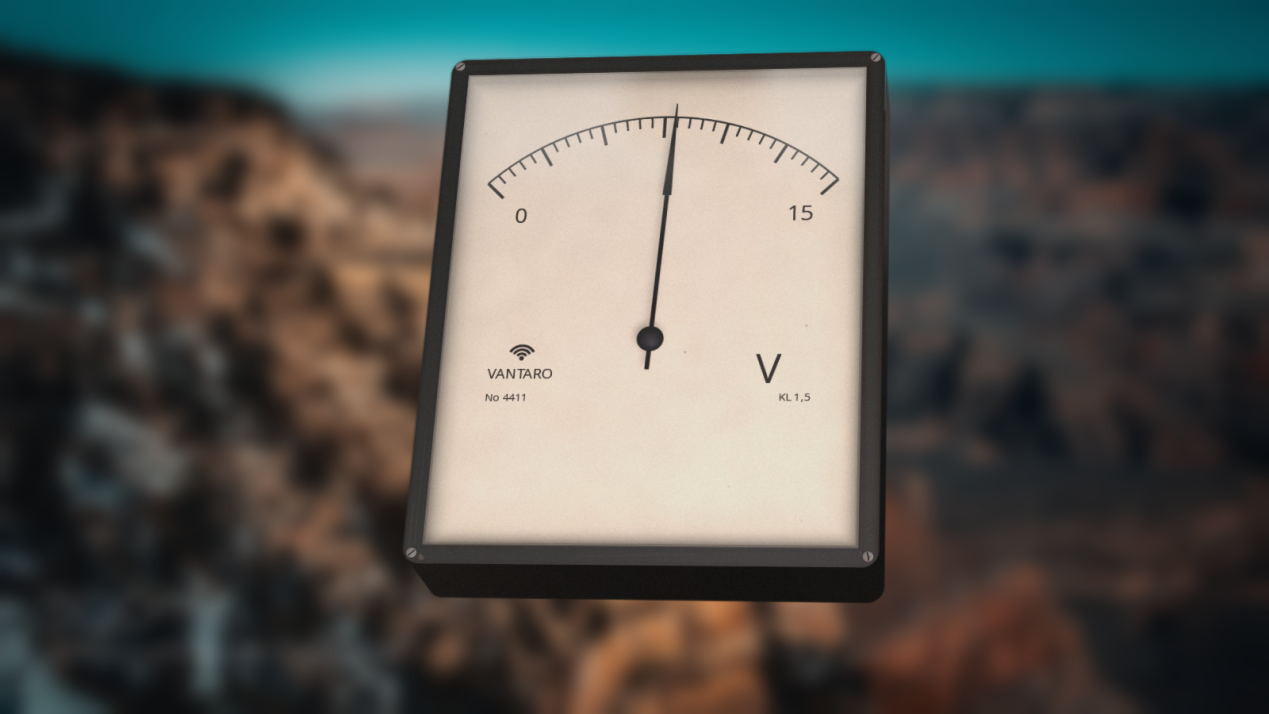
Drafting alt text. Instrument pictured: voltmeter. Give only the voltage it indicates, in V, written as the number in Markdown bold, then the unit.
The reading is **8** V
